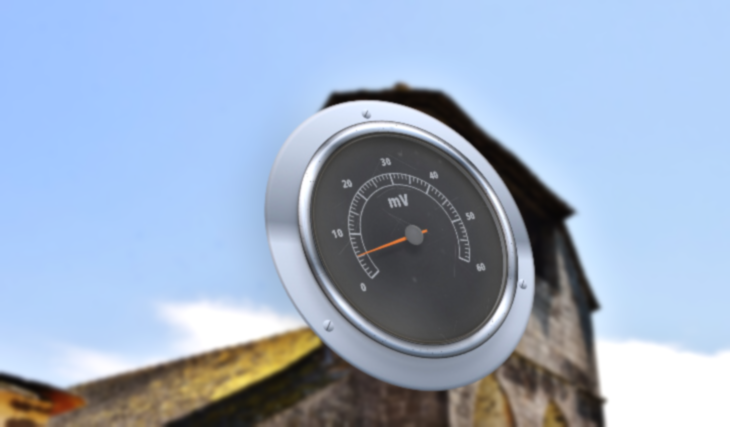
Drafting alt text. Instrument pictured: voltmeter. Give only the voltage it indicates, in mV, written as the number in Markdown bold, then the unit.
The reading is **5** mV
